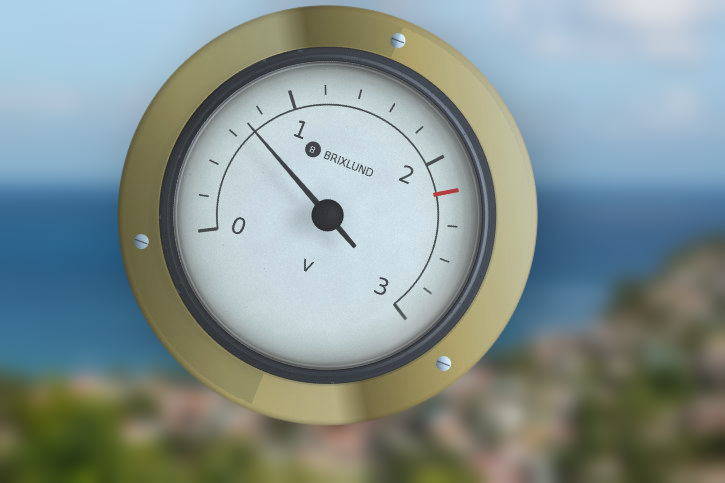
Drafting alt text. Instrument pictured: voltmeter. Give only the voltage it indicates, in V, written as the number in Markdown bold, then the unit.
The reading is **0.7** V
